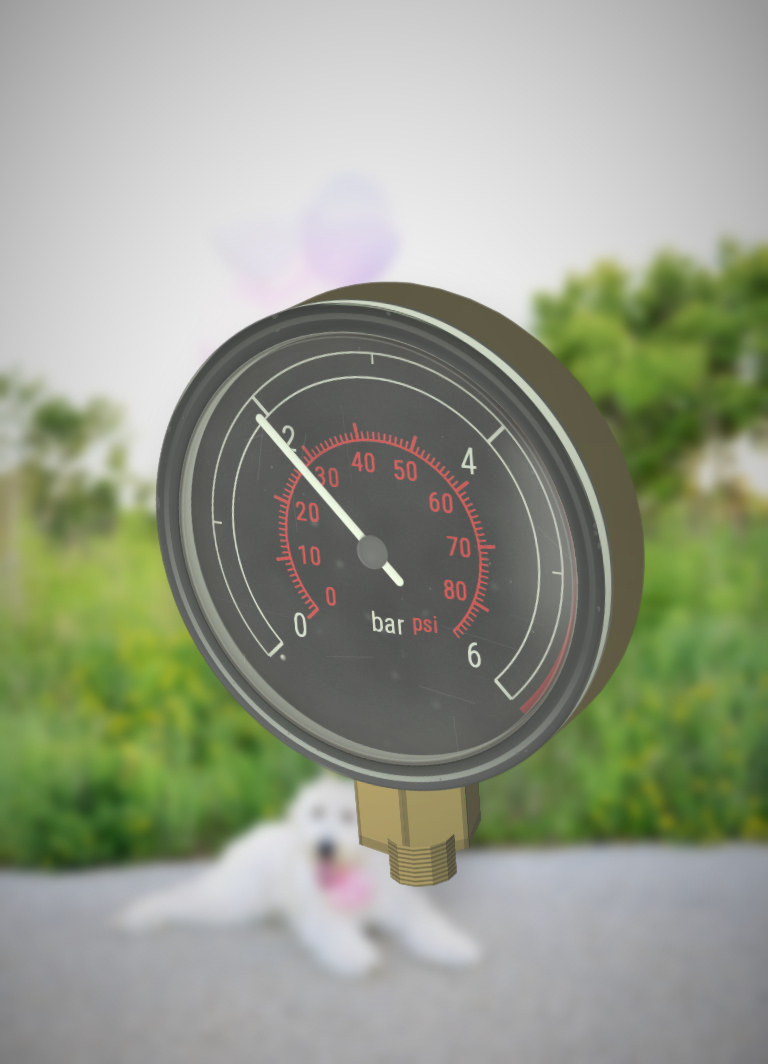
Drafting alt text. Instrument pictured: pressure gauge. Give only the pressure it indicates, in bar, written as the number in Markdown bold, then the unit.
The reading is **2** bar
